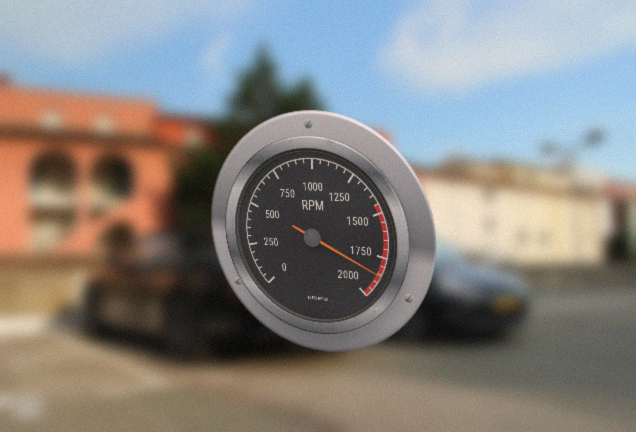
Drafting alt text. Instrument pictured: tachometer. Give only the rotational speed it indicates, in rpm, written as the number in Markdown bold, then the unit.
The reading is **1850** rpm
